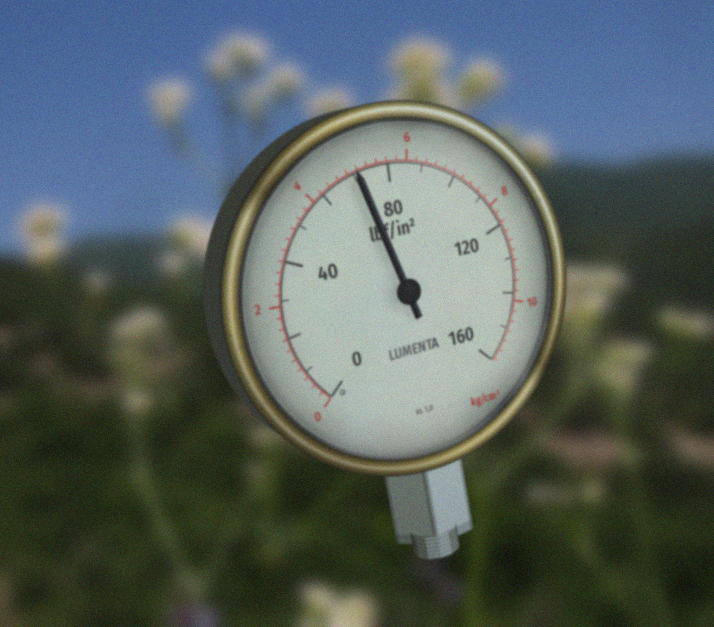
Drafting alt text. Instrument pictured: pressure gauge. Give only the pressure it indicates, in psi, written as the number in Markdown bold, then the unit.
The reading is **70** psi
